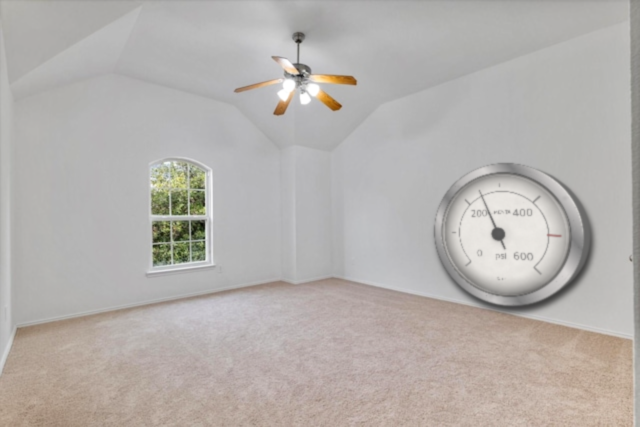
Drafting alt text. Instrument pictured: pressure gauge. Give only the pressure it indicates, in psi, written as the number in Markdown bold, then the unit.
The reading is **250** psi
